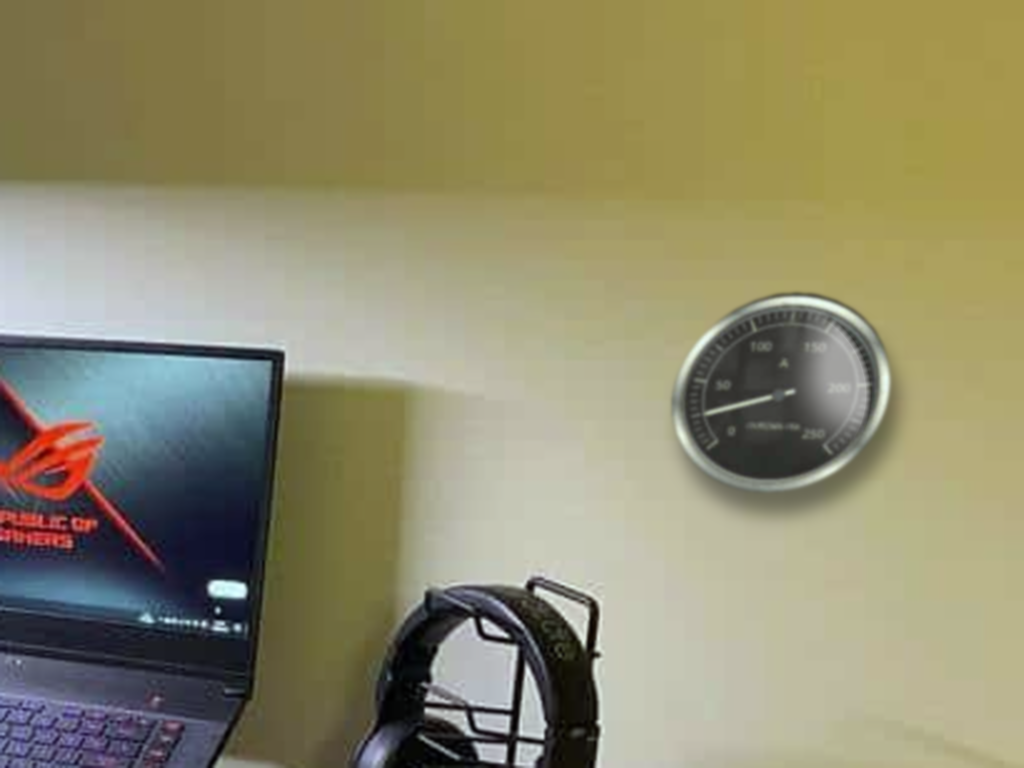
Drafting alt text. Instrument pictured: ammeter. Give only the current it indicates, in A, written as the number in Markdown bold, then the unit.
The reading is **25** A
